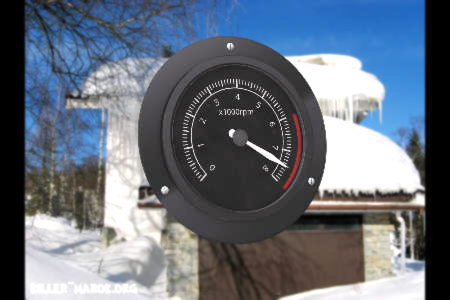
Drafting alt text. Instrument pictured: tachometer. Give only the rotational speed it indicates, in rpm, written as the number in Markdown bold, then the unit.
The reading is **7500** rpm
